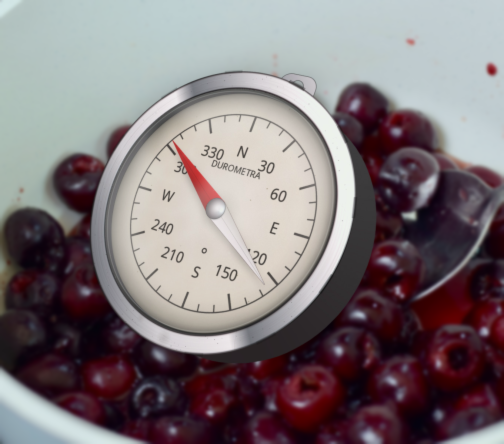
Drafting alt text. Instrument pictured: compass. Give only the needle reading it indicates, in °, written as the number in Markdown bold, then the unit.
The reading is **305** °
